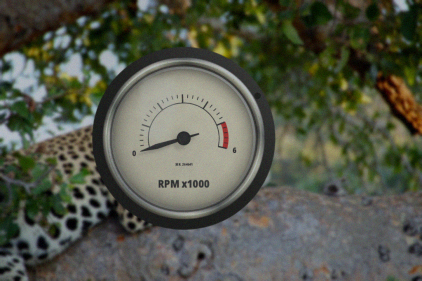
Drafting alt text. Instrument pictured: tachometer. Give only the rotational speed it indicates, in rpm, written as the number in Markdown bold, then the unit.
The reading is **0** rpm
